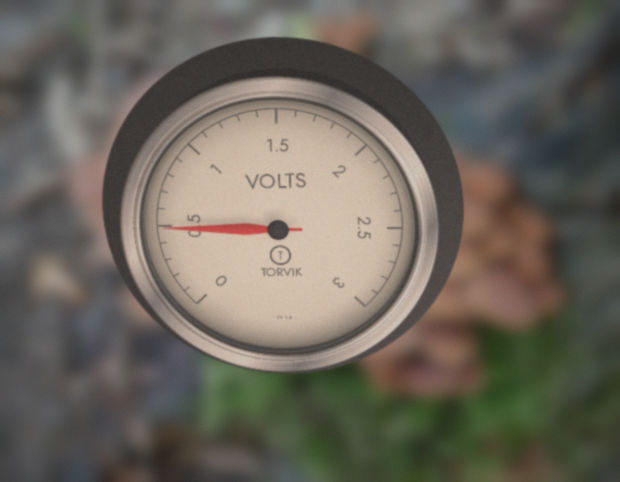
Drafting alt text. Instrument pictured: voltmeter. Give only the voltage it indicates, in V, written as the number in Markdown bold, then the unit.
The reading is **0.5** V
